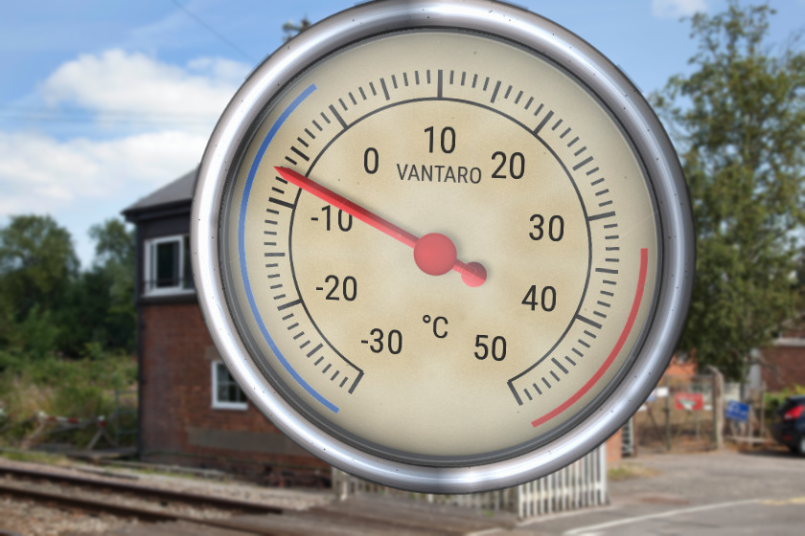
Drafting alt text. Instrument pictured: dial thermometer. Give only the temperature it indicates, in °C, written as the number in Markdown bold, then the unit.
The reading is **-7** °C
